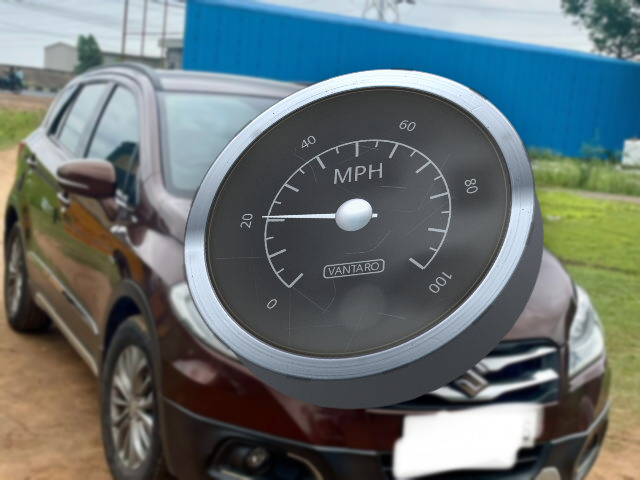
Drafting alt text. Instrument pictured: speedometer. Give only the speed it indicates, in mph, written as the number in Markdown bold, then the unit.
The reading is **20** mph
